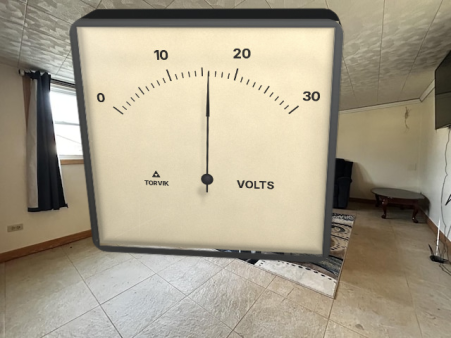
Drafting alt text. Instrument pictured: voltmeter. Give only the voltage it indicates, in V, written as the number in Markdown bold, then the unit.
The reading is **16** V
